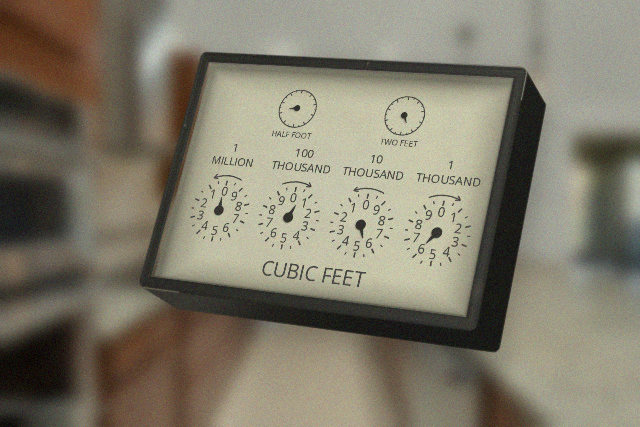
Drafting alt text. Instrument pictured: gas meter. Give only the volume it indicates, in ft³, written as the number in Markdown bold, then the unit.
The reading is **5600** ft³
